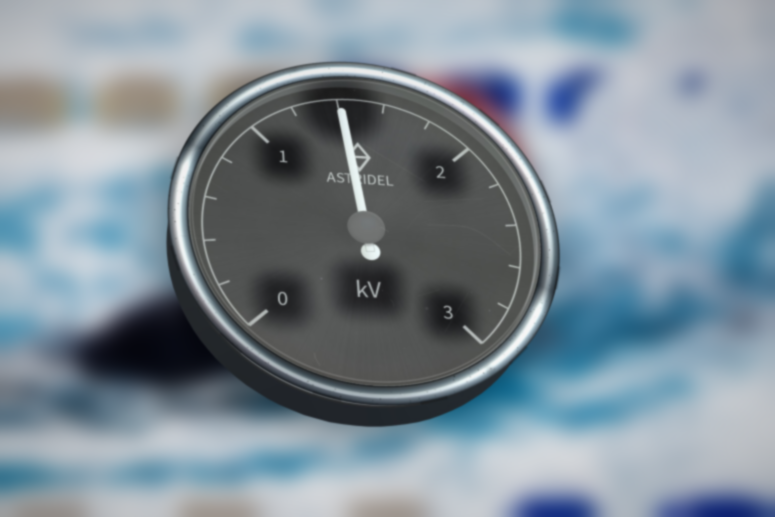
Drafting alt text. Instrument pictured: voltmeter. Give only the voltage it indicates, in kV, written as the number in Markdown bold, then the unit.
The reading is **1.4** kV
